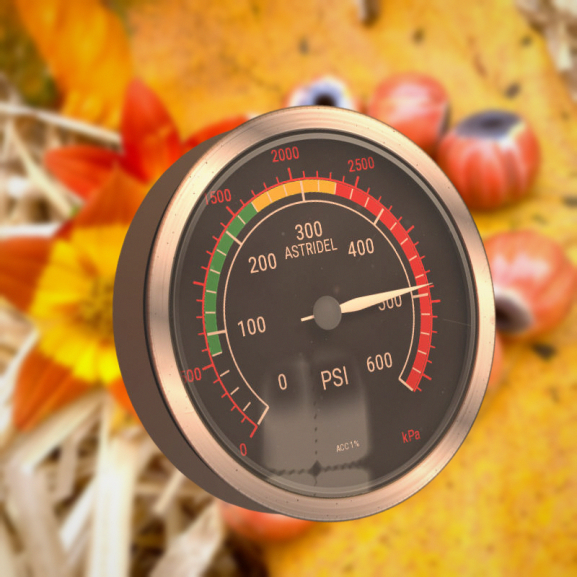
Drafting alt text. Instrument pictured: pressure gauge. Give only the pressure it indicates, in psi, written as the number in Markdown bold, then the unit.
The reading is **490** psi
